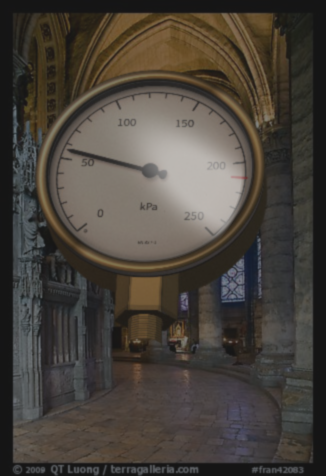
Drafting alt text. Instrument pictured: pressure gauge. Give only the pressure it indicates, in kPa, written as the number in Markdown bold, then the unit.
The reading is **55** kPa
